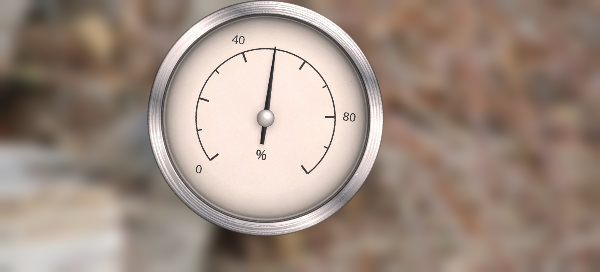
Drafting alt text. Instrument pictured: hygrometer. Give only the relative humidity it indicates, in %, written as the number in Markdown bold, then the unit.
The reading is **50** %
